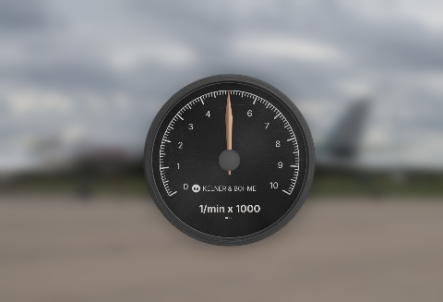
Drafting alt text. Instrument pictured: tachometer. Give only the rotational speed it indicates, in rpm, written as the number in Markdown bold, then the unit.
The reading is **5000** rpm
